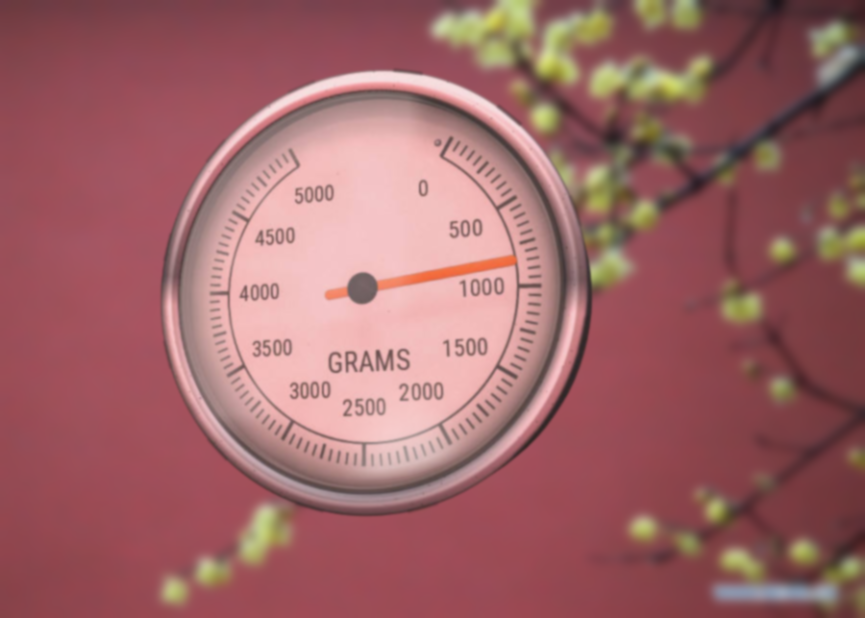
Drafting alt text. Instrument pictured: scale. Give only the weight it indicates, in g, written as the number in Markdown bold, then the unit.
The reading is **850** g
